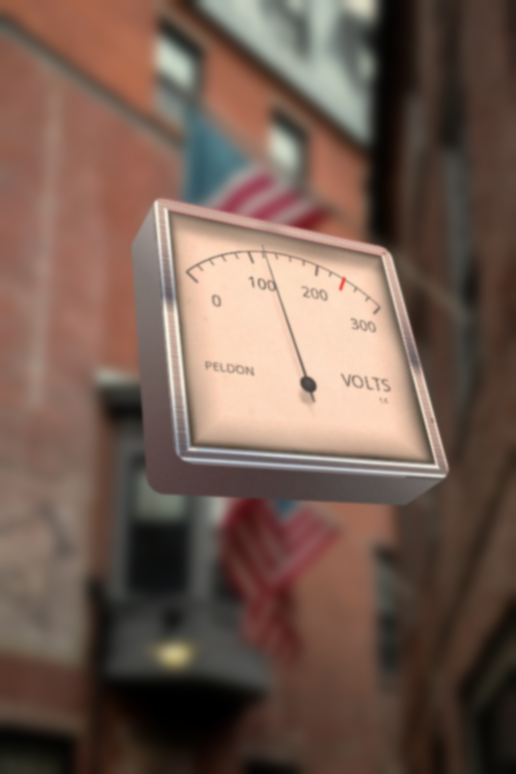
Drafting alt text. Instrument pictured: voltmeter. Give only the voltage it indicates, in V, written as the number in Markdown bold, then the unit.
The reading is **120** V
